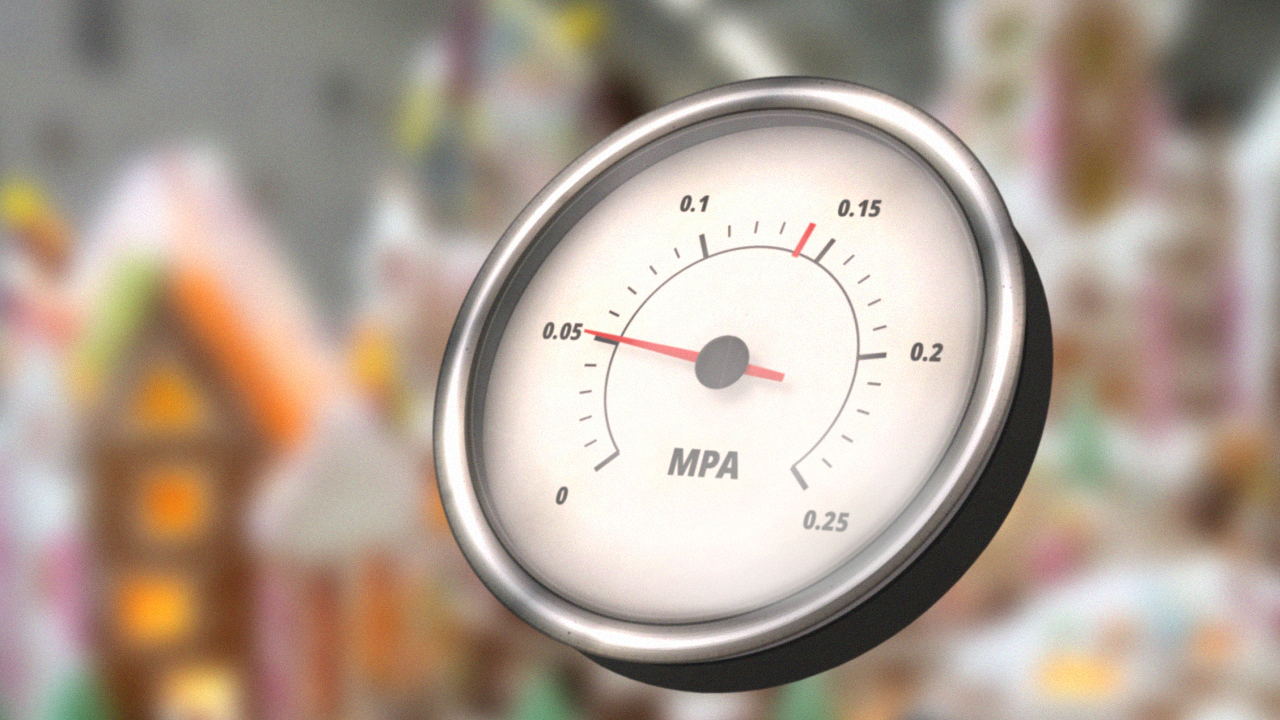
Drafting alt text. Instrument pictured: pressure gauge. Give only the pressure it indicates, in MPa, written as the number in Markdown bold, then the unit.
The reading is **0.05** MPa
